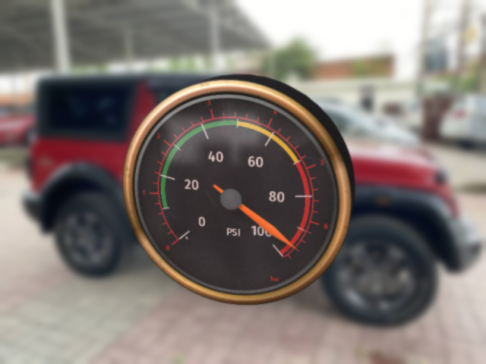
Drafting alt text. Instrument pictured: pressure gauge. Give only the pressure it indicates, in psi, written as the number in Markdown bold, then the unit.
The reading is **95** psi
